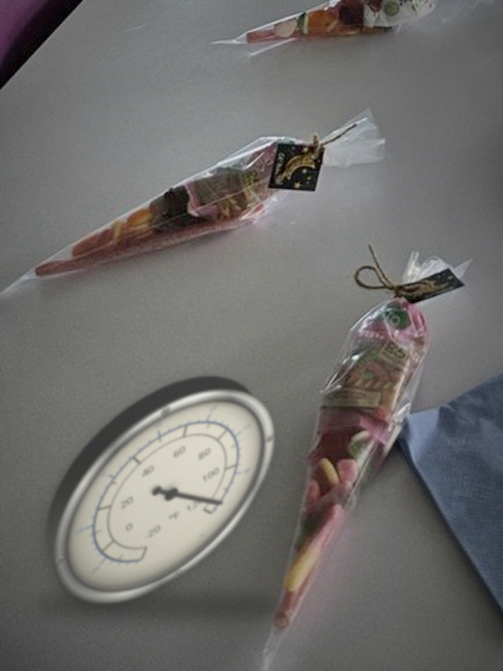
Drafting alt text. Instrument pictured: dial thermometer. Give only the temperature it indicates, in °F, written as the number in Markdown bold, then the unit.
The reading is **115** °F
